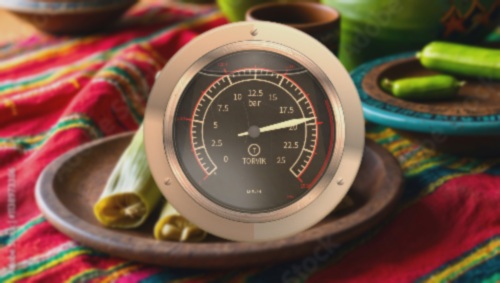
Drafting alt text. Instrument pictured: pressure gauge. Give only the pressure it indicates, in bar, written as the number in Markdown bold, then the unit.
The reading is **19.5** bar
